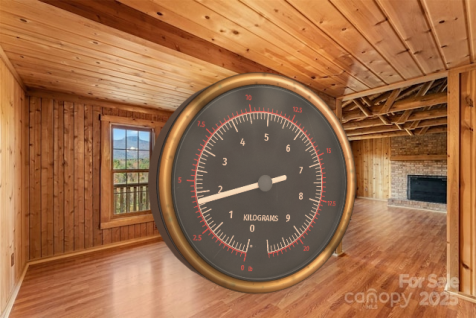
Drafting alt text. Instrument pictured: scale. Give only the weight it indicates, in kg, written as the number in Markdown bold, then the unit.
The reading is **1.8** kg
